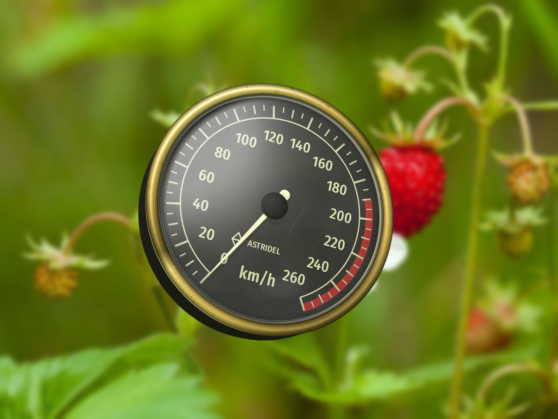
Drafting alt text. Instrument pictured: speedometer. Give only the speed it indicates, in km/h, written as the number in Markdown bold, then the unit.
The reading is **0** km/h
